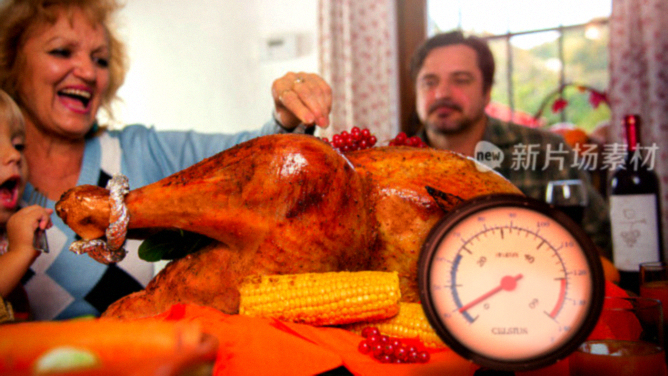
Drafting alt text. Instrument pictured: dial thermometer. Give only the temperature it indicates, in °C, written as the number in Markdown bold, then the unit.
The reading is **4** °C
